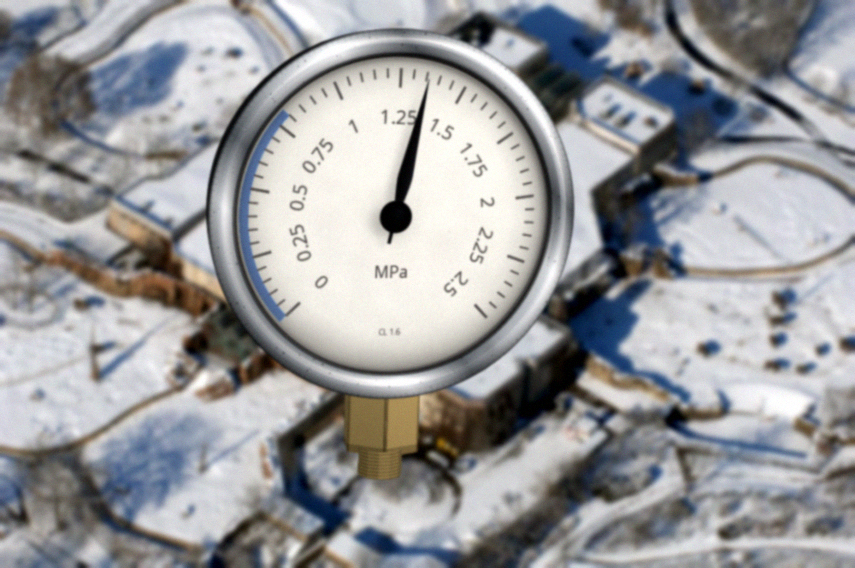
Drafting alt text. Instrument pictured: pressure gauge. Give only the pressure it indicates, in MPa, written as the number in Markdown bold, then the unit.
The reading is **1.35** MPa
